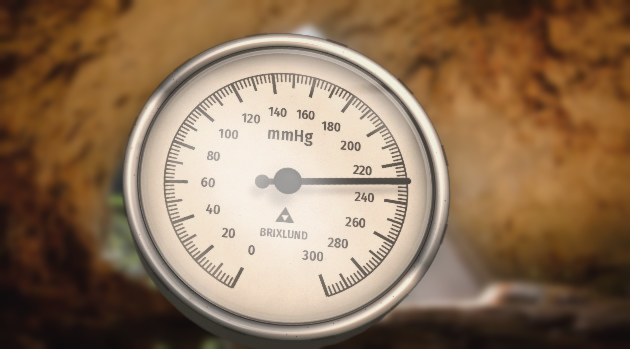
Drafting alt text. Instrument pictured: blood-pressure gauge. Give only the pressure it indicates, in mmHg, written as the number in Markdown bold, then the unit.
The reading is **230** mmHg
